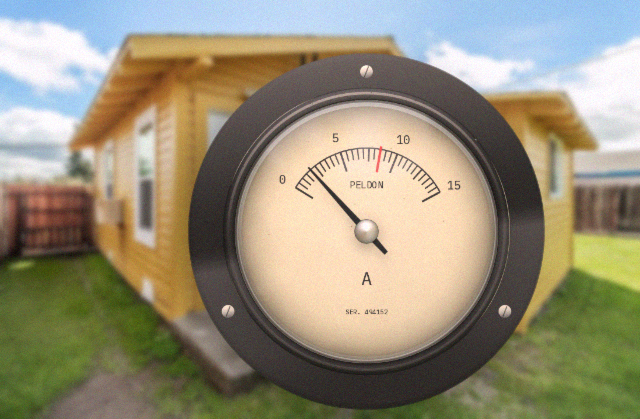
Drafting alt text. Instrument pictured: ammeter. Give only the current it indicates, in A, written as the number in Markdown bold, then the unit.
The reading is **2** A
